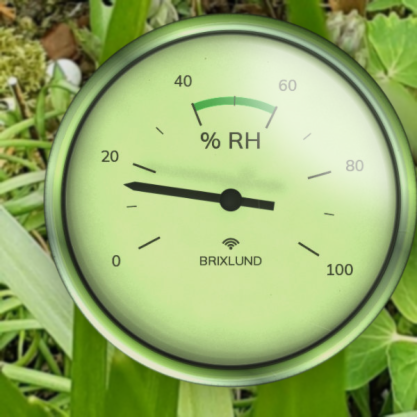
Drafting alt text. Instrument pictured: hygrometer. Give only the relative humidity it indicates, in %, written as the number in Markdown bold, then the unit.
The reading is **15** %
